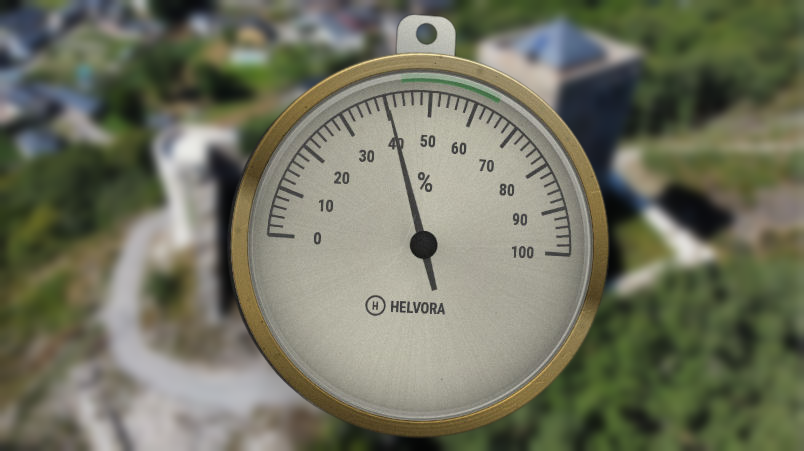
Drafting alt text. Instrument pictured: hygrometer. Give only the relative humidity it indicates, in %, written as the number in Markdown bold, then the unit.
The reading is **40** %
